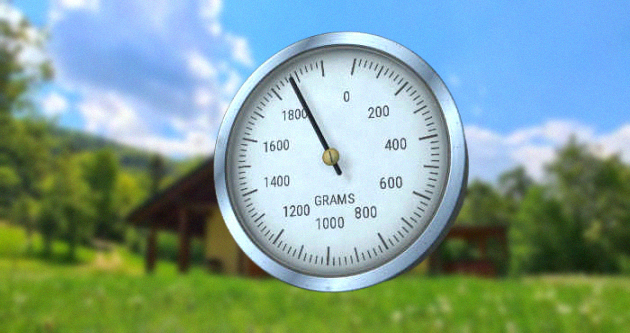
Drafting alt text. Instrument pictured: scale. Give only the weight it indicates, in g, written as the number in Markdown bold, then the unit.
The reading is **1880** g
